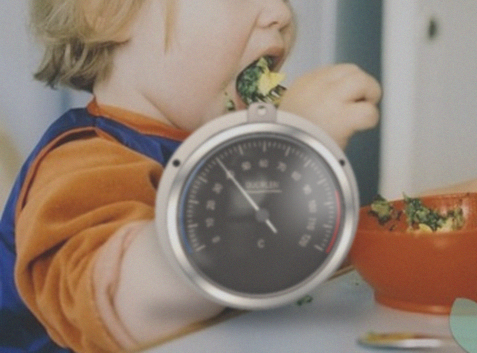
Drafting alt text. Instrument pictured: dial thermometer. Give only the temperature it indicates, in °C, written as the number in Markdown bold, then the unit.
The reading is **40** °C
